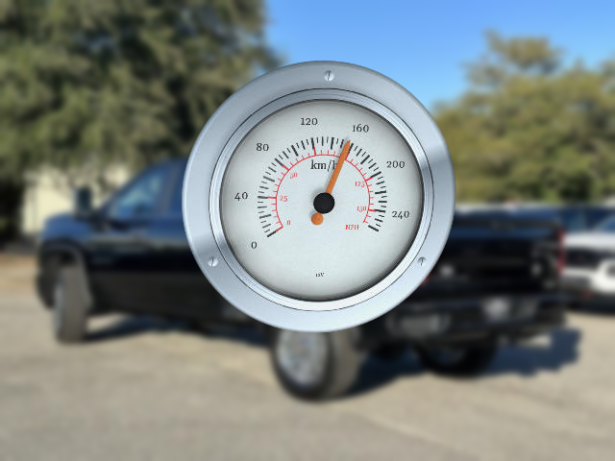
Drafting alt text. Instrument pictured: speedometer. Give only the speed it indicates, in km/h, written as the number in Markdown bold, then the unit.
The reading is **155** km/h
